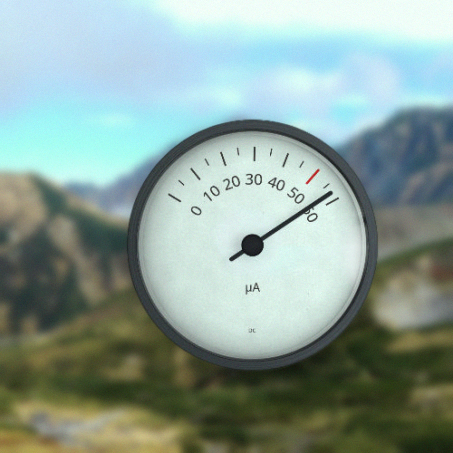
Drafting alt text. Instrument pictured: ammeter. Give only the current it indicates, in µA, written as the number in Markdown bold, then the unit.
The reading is **57.5** µA
